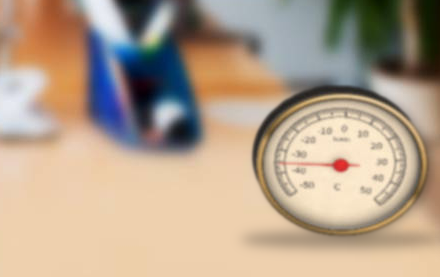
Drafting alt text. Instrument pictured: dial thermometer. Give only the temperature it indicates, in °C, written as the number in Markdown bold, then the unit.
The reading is **-35** °C
